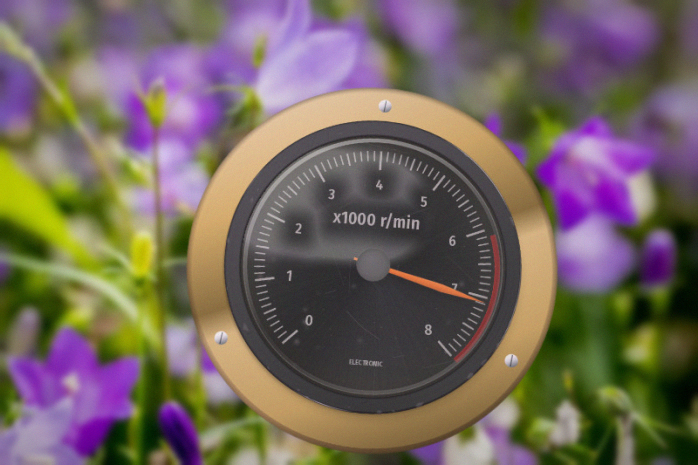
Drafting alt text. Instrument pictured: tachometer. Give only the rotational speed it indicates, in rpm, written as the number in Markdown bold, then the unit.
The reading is **7100** rpm
